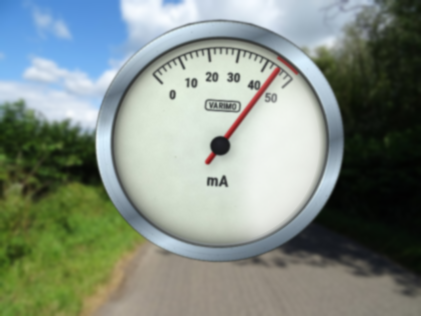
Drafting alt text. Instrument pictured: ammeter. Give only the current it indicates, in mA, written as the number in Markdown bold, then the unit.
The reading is **44** mA
